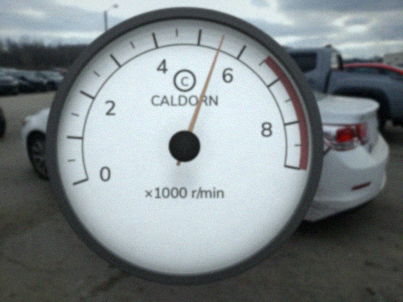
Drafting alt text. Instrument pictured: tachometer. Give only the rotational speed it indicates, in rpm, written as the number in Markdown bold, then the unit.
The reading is **5500** rpm
